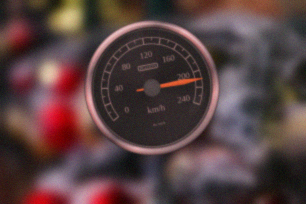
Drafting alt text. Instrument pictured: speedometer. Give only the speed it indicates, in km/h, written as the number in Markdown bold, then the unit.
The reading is **210** km/h
